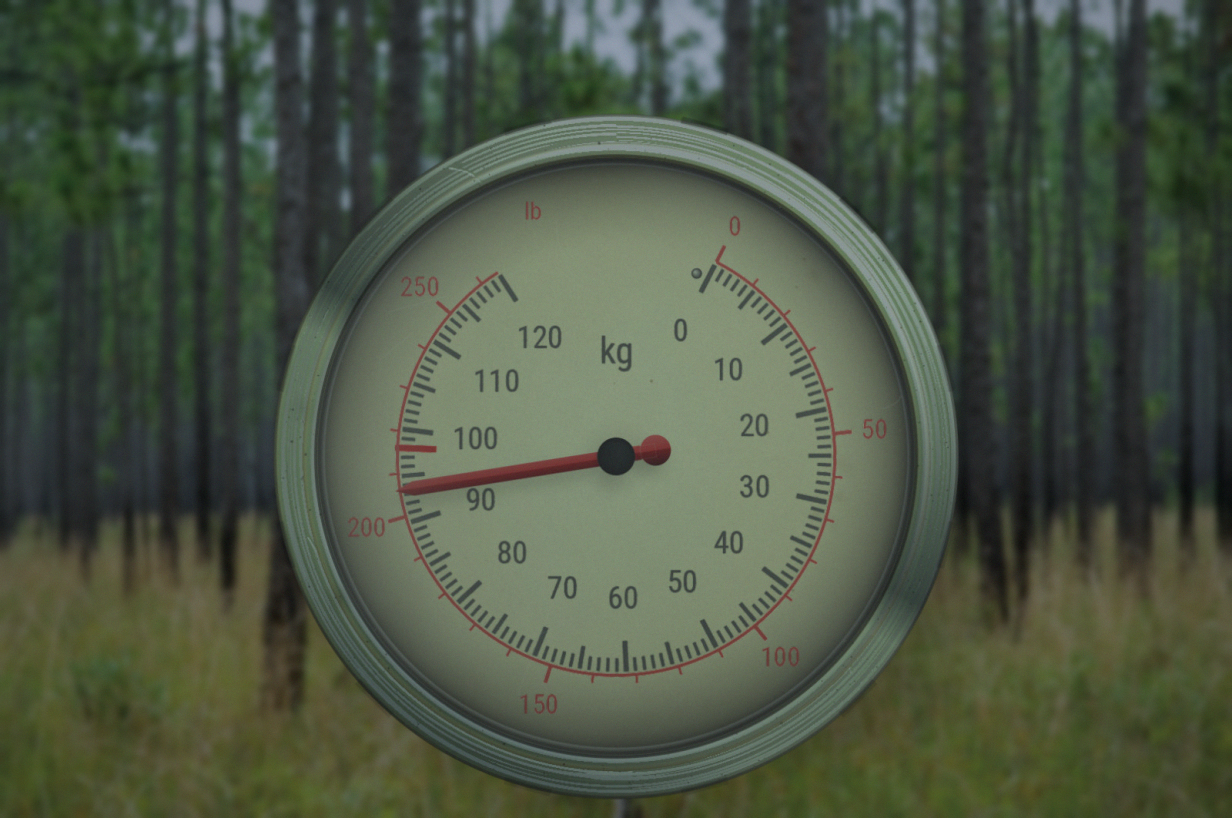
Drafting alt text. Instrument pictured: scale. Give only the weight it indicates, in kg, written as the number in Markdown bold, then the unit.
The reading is **93.5** kg
